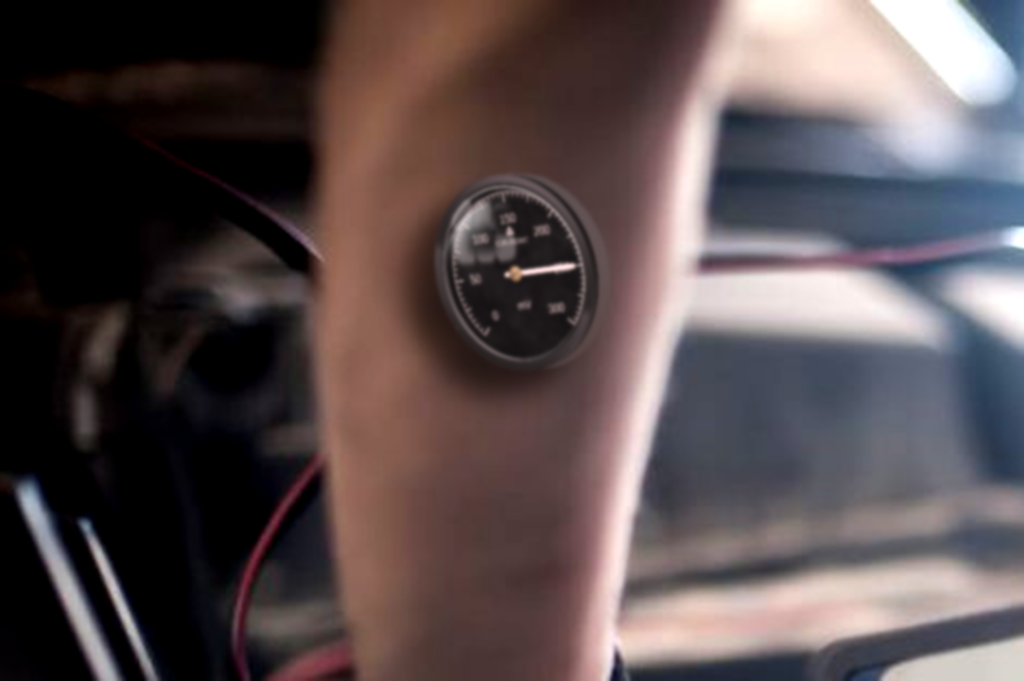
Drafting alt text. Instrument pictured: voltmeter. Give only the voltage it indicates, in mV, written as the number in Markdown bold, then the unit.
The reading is **250** mV
